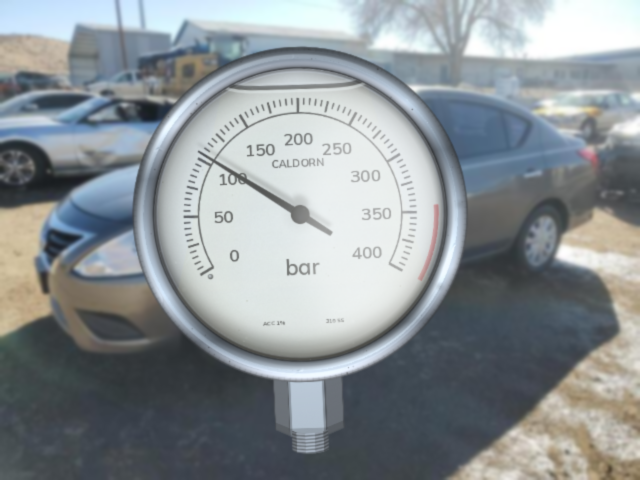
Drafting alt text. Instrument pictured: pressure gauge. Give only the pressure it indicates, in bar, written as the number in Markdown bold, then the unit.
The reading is **105** bar
